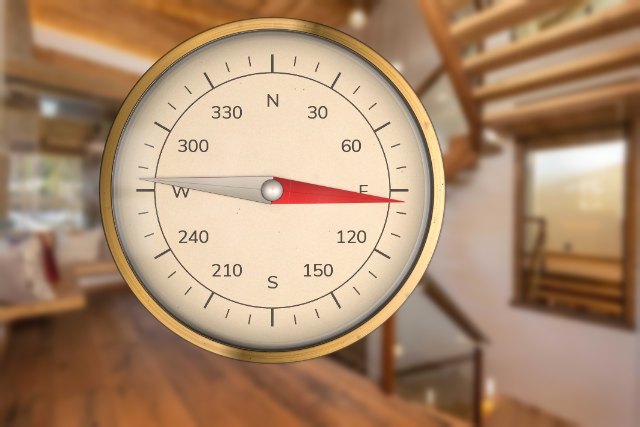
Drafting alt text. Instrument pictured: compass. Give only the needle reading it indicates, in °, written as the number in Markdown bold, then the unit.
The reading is **95** °
